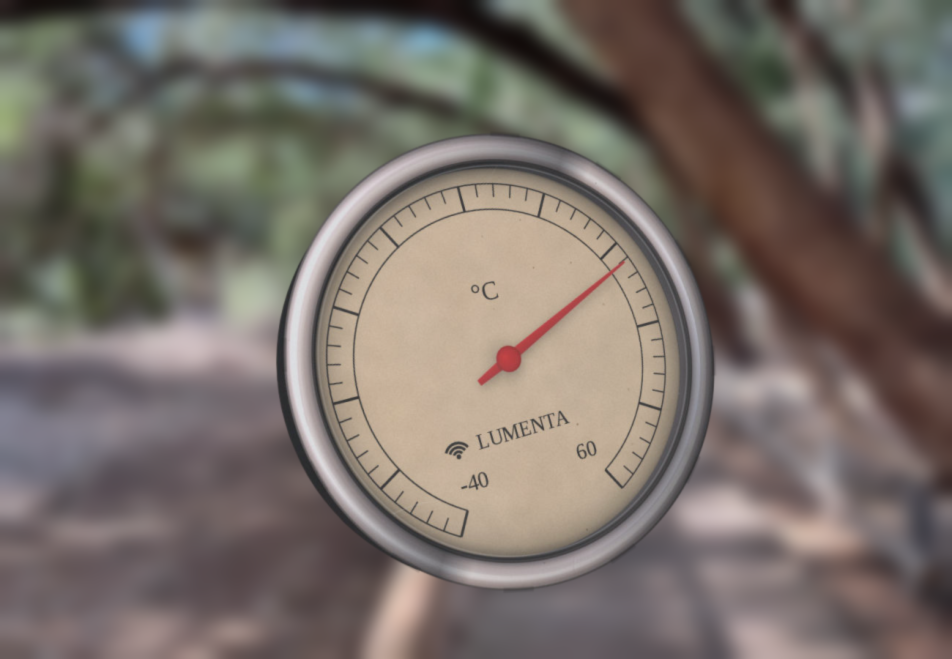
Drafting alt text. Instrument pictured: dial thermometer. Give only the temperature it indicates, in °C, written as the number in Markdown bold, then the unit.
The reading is **32** °C
